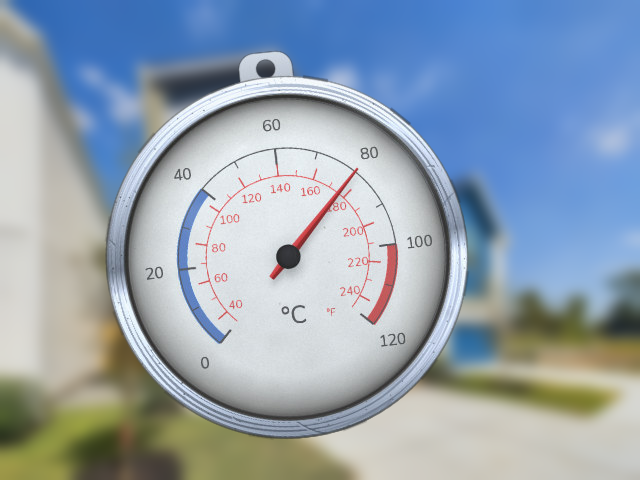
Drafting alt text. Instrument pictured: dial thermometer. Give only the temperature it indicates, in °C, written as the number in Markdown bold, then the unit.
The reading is **80** °C
